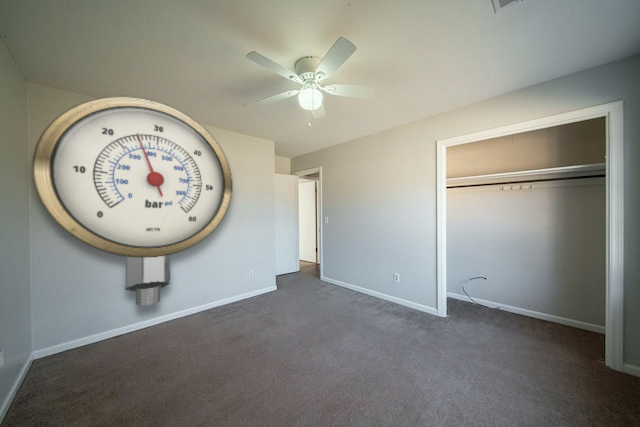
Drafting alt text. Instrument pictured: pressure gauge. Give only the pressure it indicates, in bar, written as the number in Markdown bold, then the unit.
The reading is **25** bar
